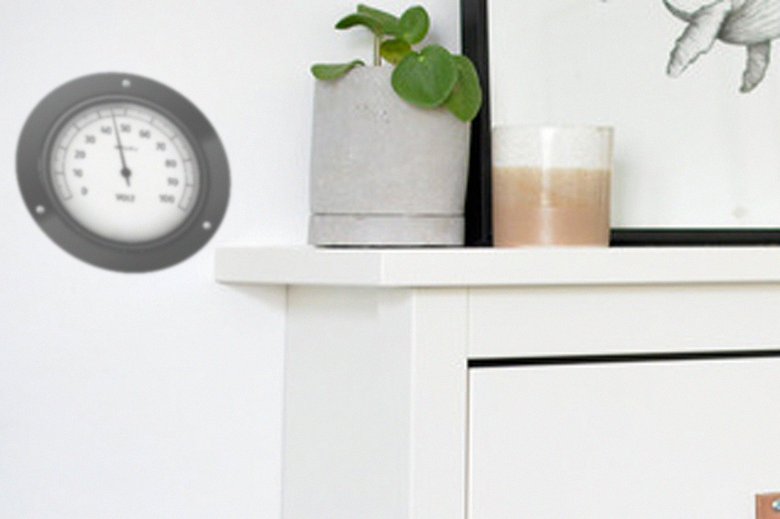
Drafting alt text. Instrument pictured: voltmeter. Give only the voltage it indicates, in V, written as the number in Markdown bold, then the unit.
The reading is **45** V
